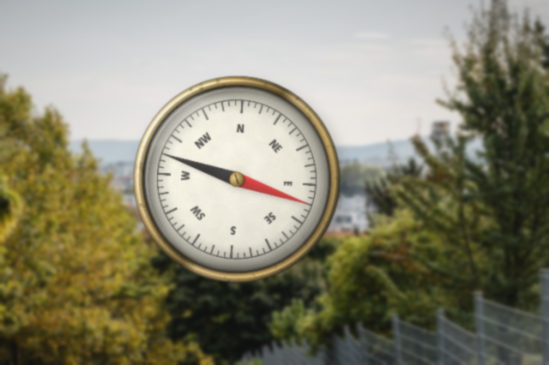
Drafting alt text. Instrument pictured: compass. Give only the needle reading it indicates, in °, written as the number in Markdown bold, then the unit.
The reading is **105** °
